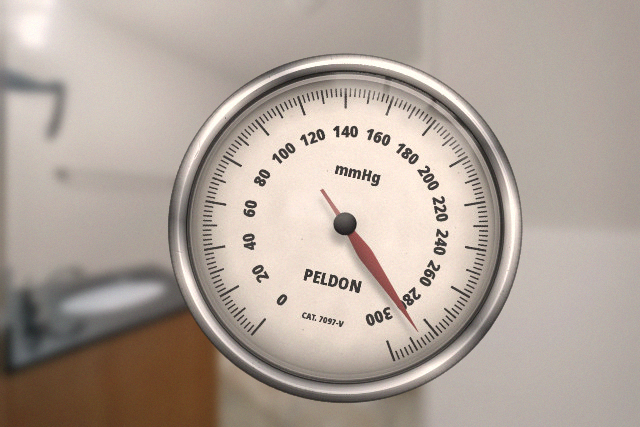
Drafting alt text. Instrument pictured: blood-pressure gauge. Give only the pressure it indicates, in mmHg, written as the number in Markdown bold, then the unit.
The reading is **286** mmHg
